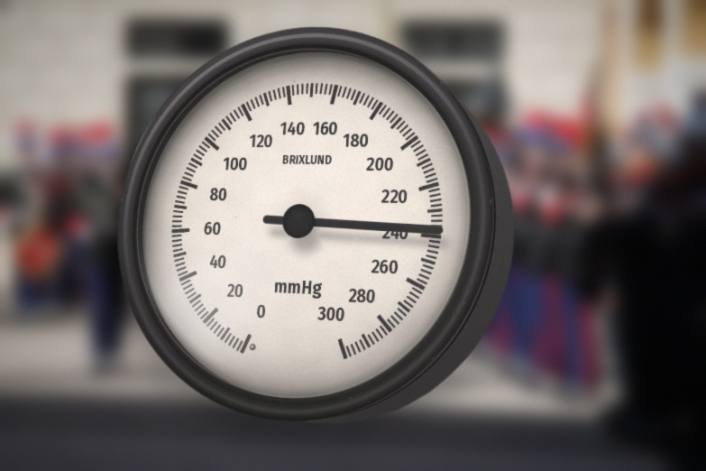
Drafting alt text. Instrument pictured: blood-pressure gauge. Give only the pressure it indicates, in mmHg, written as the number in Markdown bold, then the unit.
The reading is **238** mmHg
